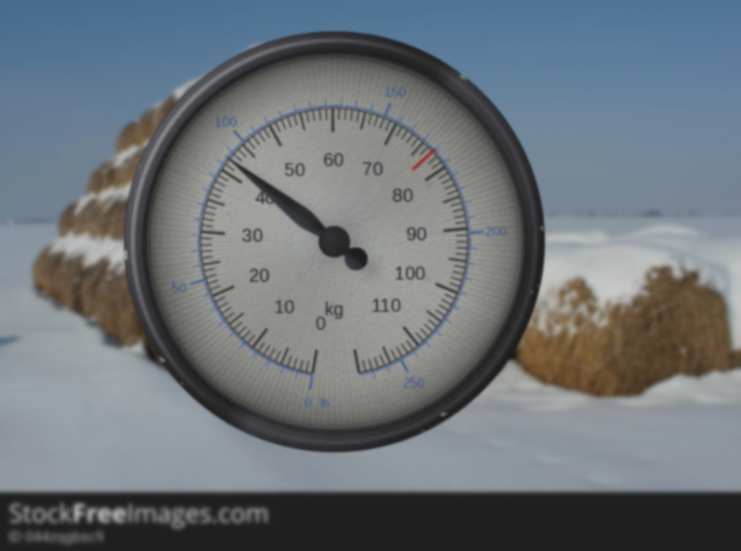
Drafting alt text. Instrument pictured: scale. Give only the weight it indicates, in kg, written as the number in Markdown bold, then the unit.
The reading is **42** kg
